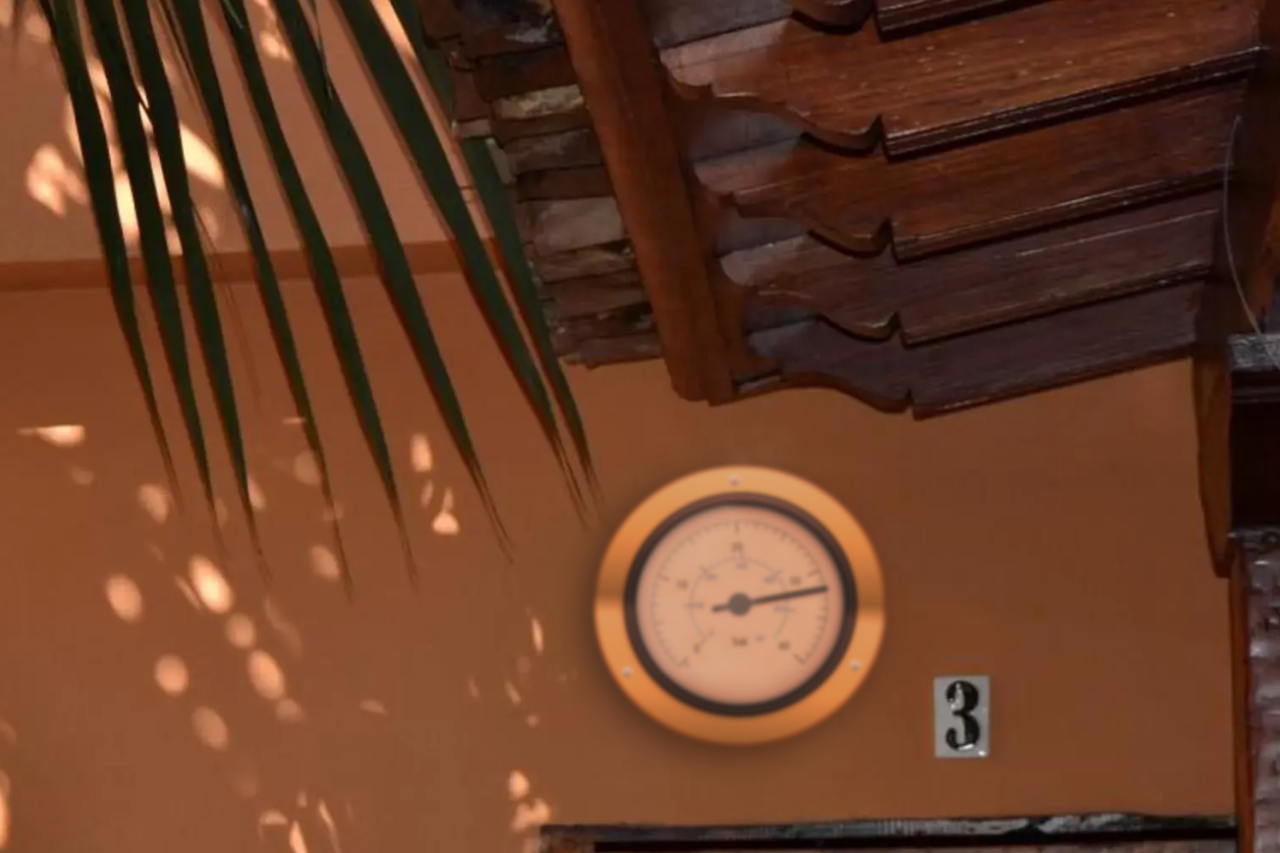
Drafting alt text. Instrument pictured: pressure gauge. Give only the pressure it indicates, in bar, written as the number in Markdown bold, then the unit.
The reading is **32** bar
